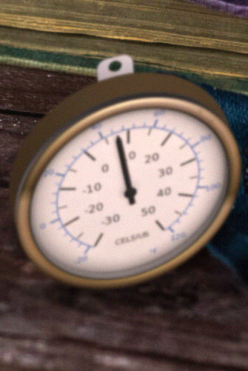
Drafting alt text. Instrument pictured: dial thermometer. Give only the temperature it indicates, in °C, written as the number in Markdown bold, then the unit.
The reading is **7.5** °C
